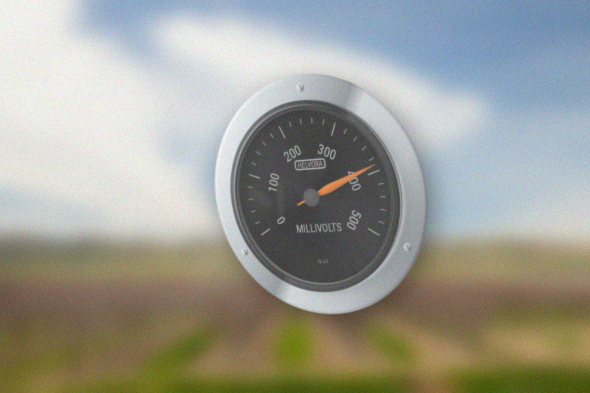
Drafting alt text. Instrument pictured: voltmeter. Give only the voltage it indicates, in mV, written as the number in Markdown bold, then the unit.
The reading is **390** mV
